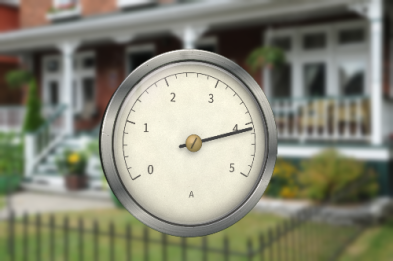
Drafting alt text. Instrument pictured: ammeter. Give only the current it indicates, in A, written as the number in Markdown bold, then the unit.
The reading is **4.1** A
